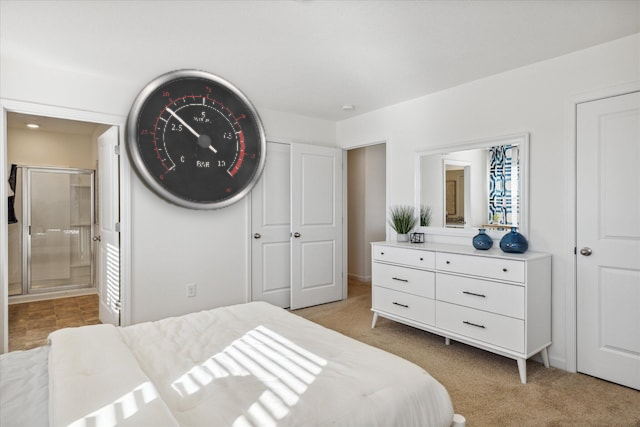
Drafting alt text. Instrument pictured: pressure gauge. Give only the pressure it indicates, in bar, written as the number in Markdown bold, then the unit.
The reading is **3** bar
